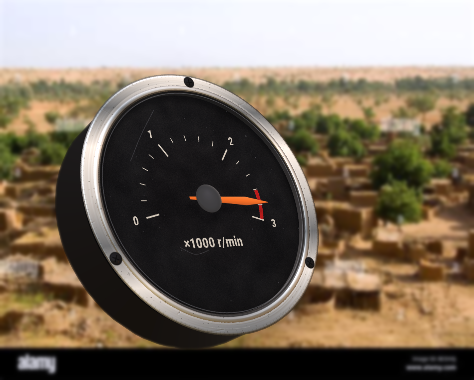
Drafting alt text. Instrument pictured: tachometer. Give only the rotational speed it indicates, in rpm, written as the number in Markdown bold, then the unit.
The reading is **2800** rpm
